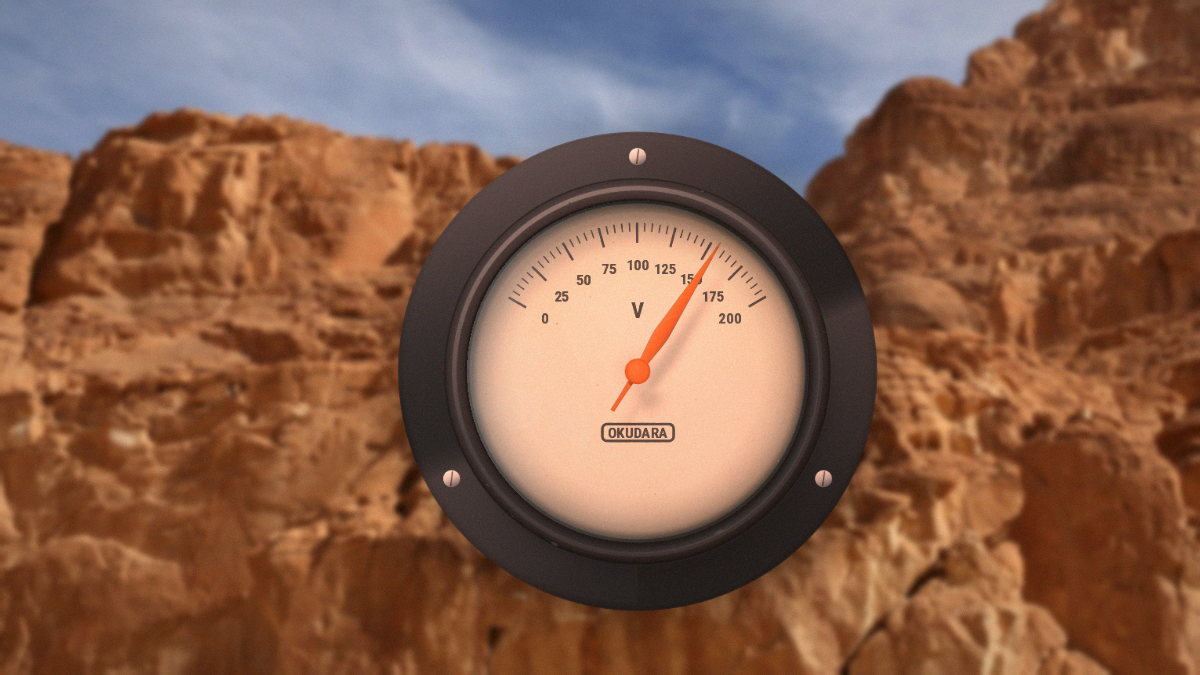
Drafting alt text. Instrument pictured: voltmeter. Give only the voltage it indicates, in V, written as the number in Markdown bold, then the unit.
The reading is **155** V
